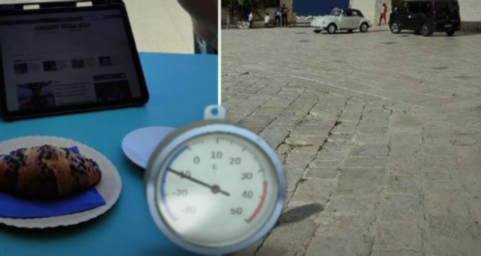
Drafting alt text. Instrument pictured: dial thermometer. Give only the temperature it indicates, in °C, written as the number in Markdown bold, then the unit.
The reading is **-10** °C
